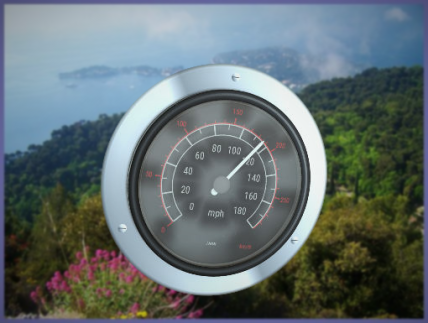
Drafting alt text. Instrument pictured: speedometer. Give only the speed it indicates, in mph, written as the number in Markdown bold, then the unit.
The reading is **115** mph
